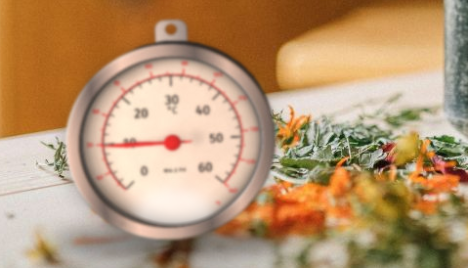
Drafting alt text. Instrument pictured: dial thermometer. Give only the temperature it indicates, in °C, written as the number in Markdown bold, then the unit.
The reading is **10** °C
